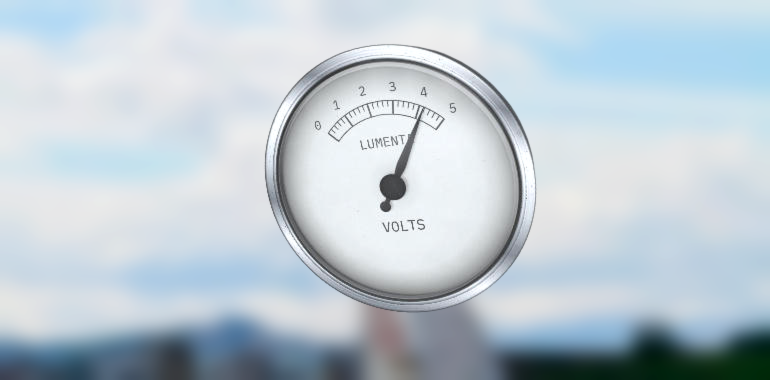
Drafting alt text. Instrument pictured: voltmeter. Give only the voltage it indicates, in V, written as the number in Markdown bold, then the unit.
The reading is **4.2** V
